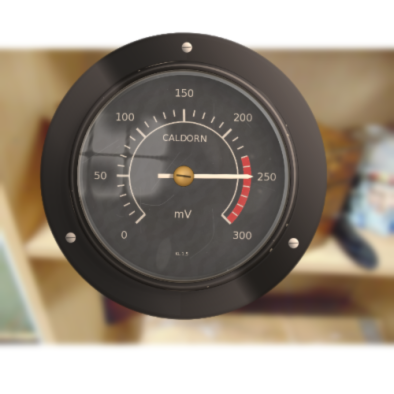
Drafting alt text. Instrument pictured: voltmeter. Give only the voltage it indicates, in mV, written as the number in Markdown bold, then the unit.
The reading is **250** mV
